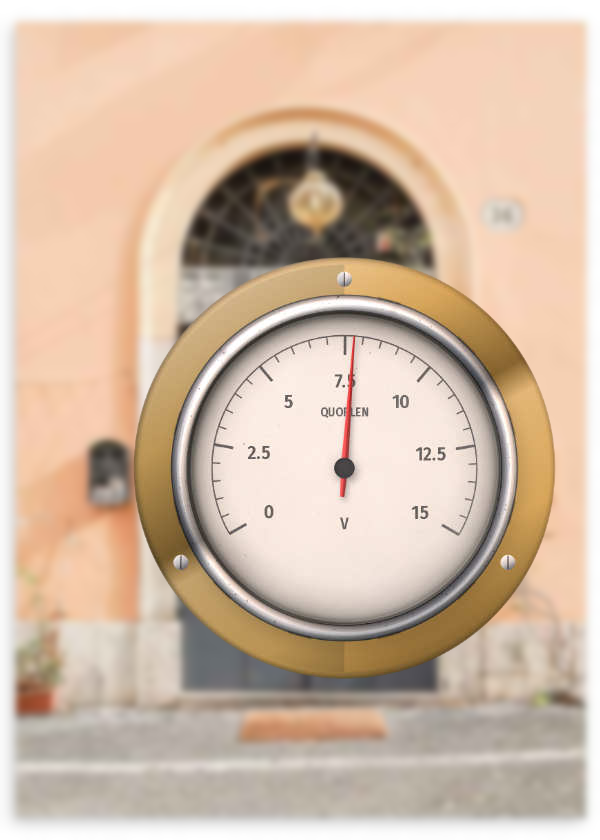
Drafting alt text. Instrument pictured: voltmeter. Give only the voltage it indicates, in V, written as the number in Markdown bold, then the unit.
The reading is **7.75** V
